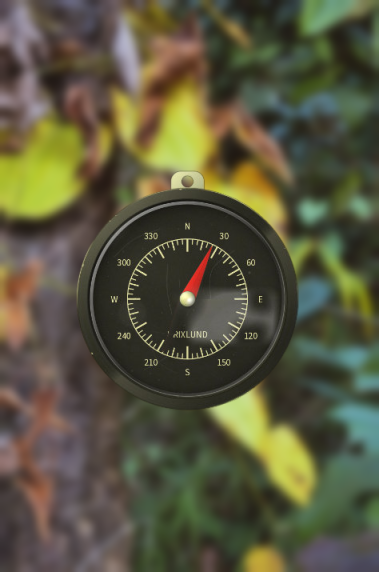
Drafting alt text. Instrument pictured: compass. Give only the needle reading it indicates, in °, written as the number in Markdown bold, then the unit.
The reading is **25** °
